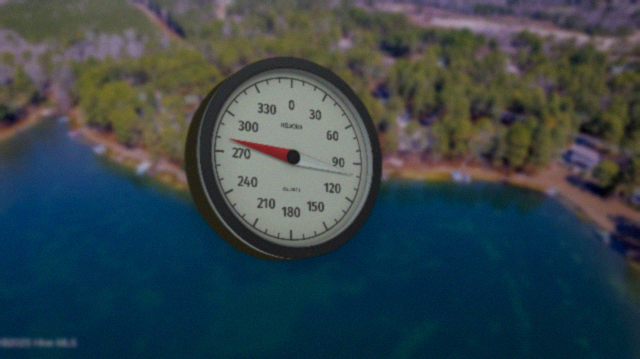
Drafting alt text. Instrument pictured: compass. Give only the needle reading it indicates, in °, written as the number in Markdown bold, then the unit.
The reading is **280** °
